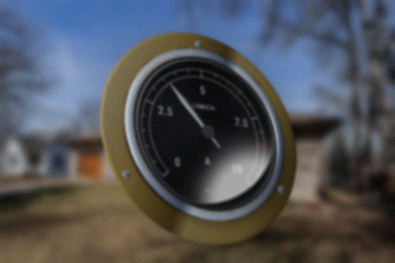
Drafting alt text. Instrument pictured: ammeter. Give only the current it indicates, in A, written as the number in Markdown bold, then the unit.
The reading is **3.5** A
